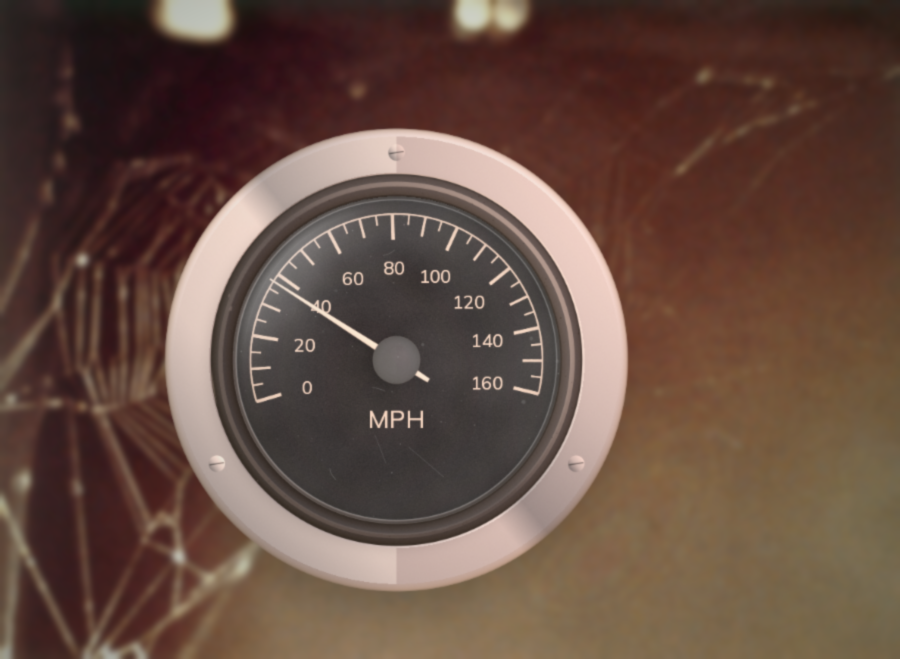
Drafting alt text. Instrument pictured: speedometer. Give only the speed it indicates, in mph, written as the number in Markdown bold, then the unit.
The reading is **37.5** mph
